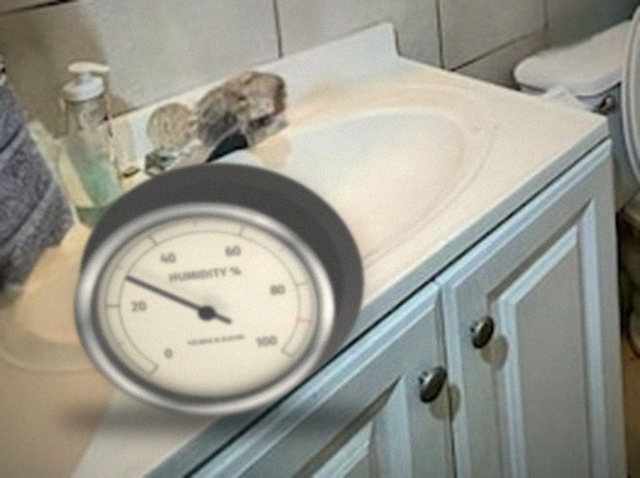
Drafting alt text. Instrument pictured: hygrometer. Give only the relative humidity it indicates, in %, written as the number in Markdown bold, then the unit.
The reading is **30** %
